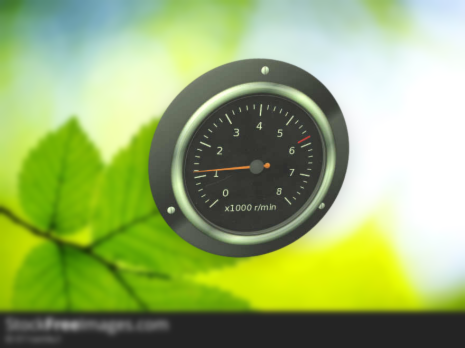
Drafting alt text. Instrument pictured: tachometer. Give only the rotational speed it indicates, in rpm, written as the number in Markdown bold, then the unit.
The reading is **1200** rpm
